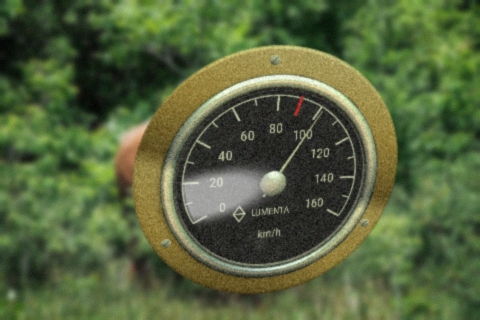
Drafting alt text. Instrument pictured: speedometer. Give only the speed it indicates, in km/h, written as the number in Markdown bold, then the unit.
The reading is **100** km/h
